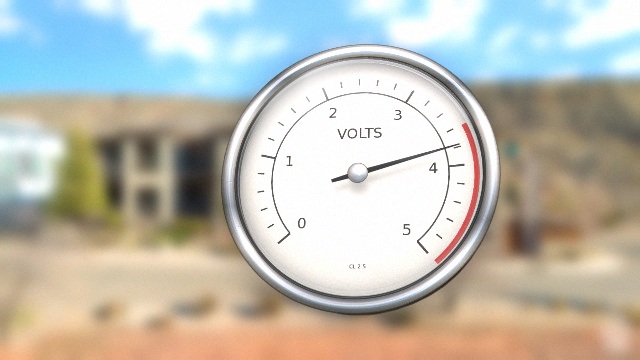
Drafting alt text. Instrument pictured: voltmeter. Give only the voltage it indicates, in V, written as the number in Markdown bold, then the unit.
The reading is **3.8** V
